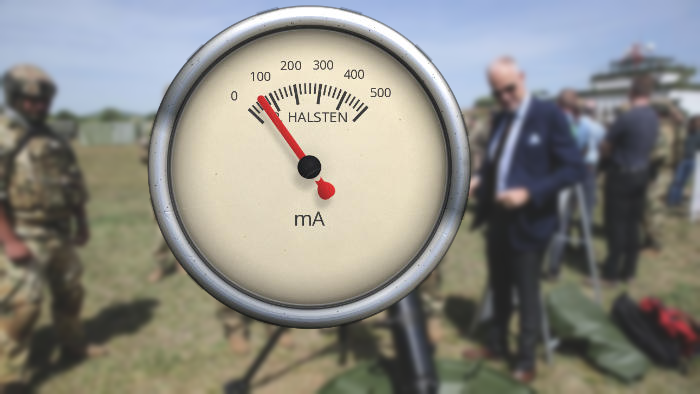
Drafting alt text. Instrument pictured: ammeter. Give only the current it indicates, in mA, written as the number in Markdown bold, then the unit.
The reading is **60** mA
